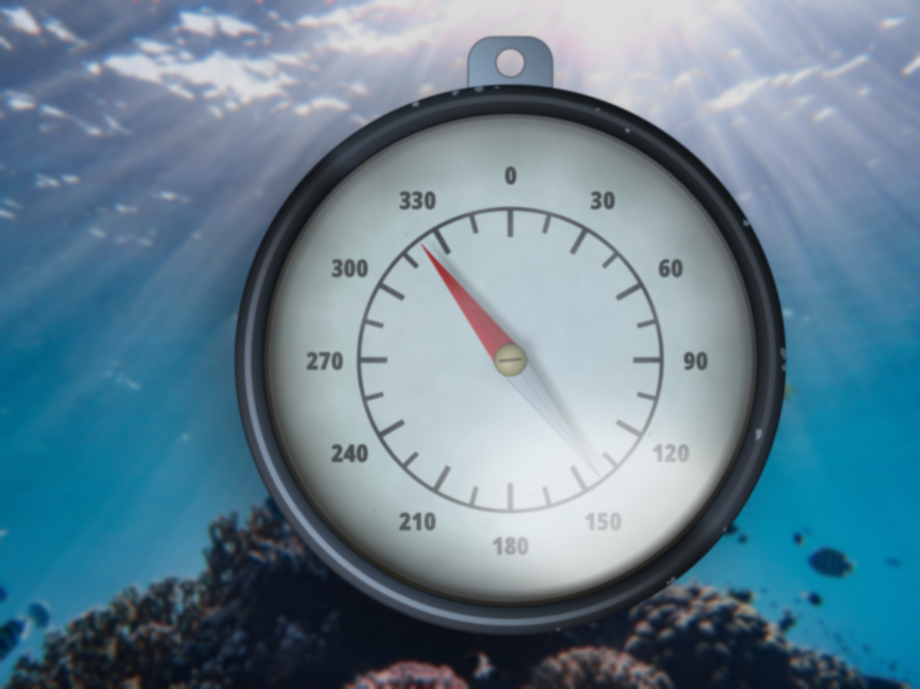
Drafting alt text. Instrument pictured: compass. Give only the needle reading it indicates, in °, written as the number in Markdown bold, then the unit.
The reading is **322.5** °
